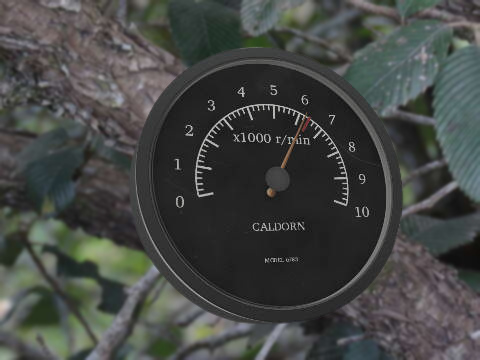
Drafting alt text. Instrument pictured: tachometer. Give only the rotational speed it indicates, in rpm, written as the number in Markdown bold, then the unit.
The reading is **6200** rpm
